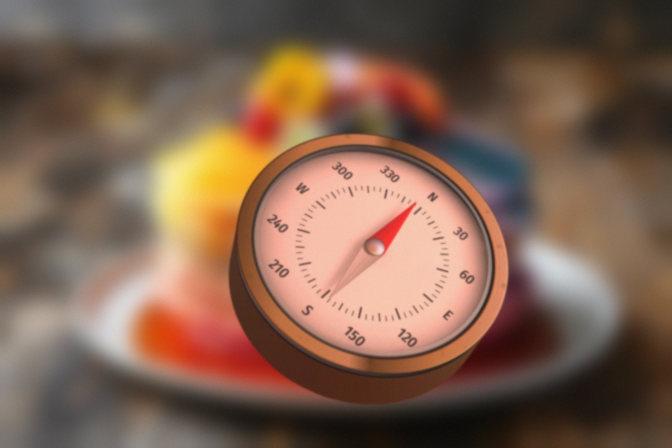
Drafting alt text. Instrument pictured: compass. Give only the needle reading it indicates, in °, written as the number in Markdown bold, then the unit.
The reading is **355** °
